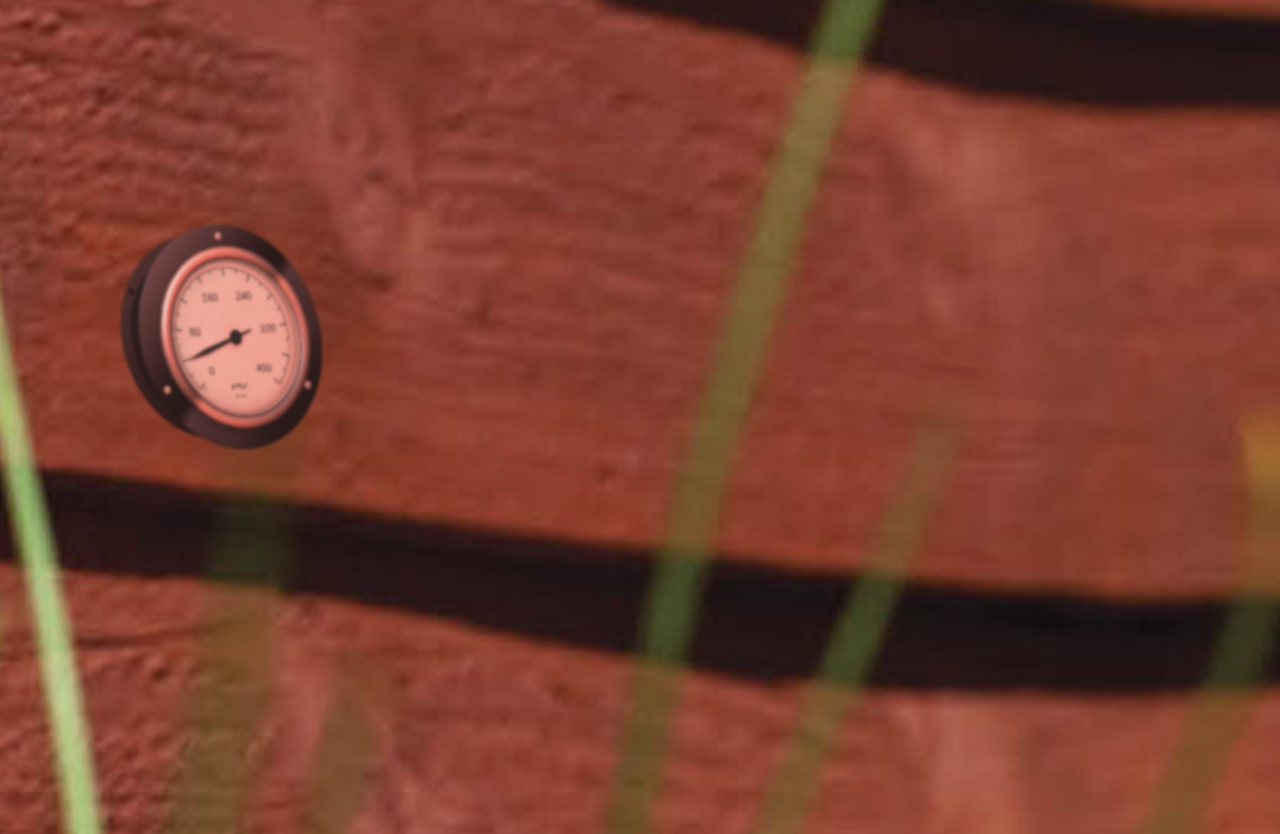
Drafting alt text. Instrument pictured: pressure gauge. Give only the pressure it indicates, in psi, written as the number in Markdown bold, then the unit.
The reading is **40** psi
